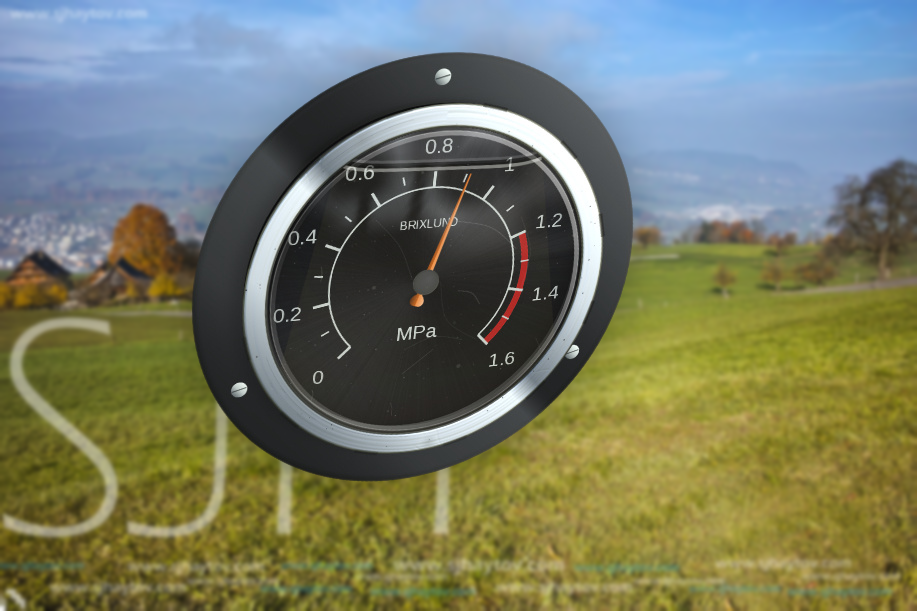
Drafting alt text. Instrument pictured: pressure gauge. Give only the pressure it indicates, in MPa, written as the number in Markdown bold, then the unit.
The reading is **0.9** MPa
